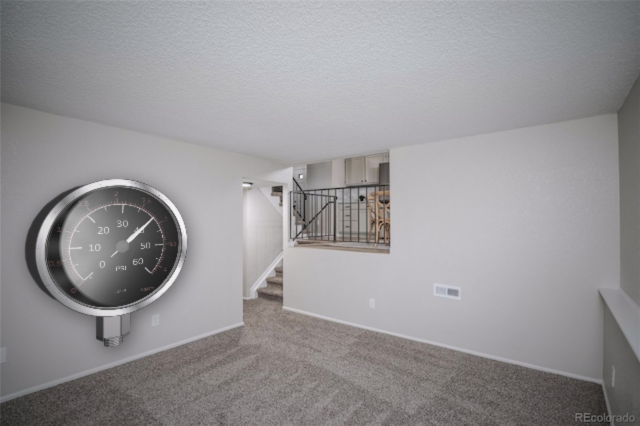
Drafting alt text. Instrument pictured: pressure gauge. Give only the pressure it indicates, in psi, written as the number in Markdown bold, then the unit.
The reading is **40** psi
